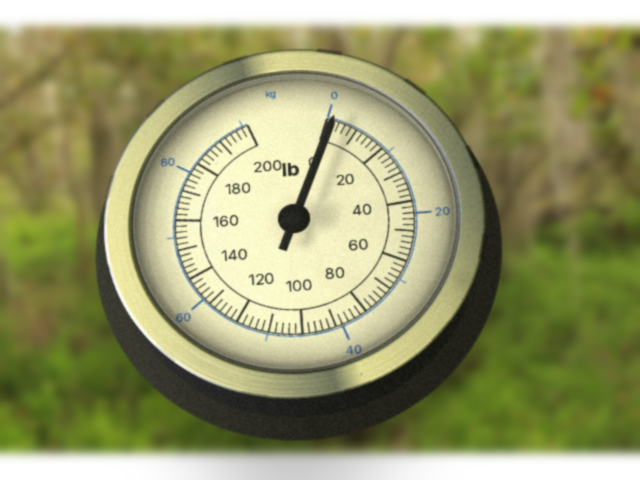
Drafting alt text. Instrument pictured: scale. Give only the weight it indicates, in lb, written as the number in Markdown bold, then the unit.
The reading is **2** lb
